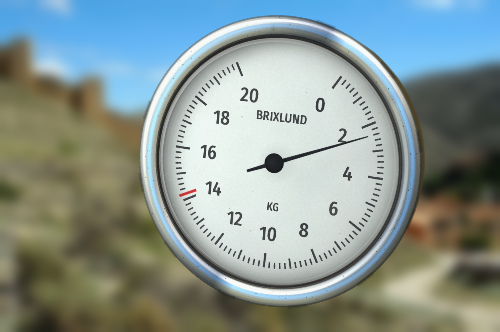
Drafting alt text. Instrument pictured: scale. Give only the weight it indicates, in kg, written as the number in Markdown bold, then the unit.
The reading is **2.4** kg
